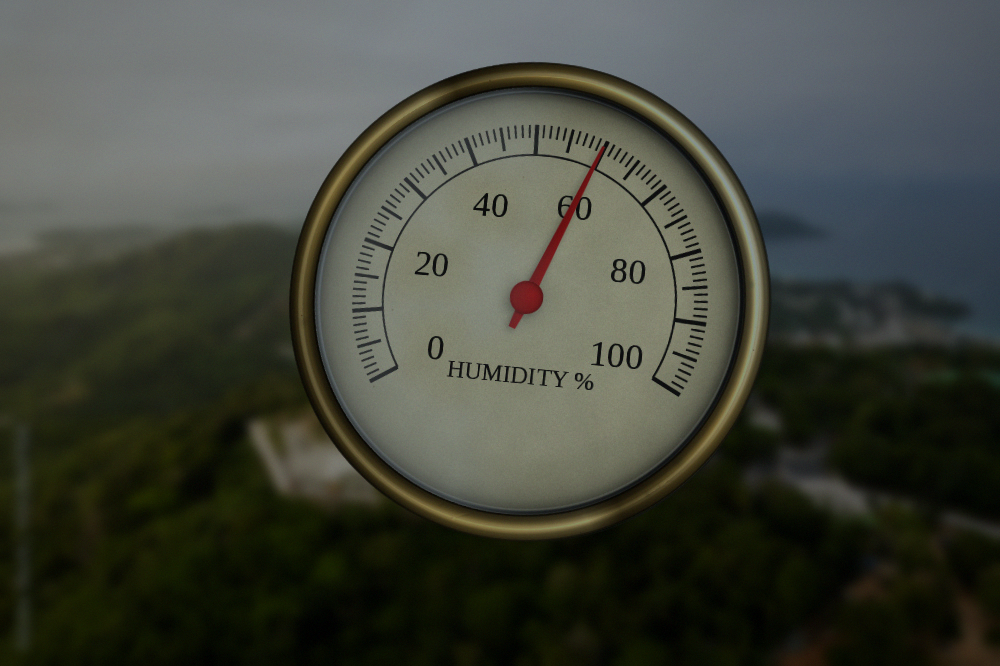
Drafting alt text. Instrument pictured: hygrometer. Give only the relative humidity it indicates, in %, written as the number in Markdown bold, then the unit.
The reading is **60** %
